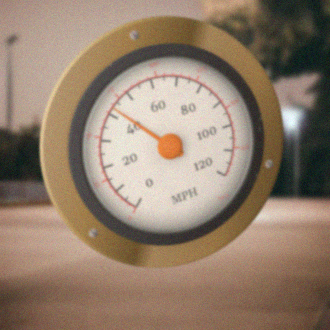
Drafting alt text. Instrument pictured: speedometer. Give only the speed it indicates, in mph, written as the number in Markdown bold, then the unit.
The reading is **42.5** mph
